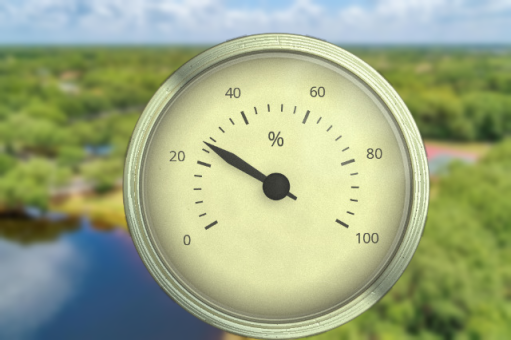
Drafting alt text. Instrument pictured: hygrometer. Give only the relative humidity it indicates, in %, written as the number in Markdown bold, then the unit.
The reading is **26** %
